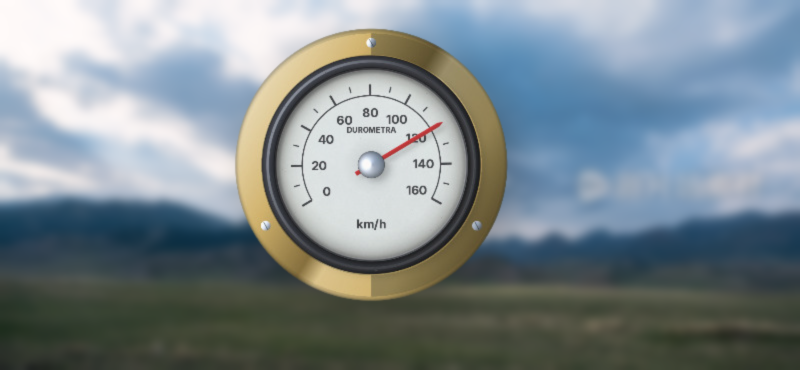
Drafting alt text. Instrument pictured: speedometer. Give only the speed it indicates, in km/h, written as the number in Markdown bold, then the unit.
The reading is **120** km/h
